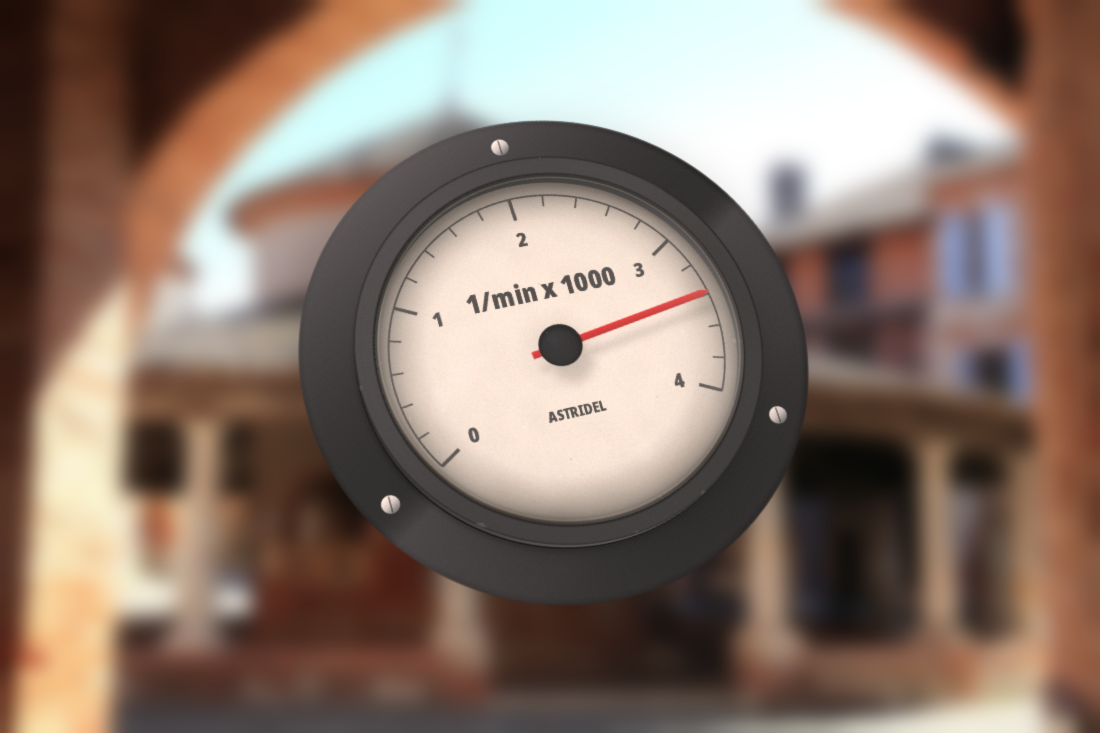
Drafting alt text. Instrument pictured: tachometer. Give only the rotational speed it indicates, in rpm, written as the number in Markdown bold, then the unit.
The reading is **3400** rpm
